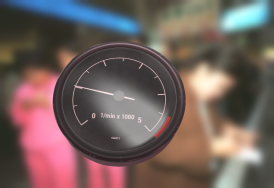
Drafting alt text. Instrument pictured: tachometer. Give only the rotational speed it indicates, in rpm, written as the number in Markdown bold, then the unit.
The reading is **1000** rpm
